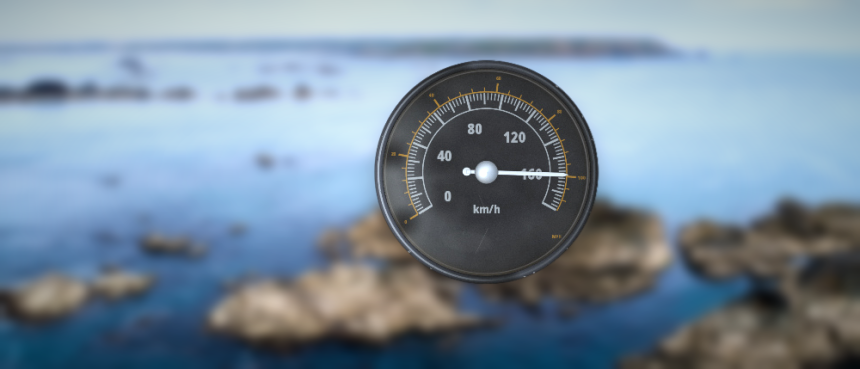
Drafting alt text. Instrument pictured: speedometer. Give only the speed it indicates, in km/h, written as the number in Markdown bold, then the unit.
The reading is **160** km/h
